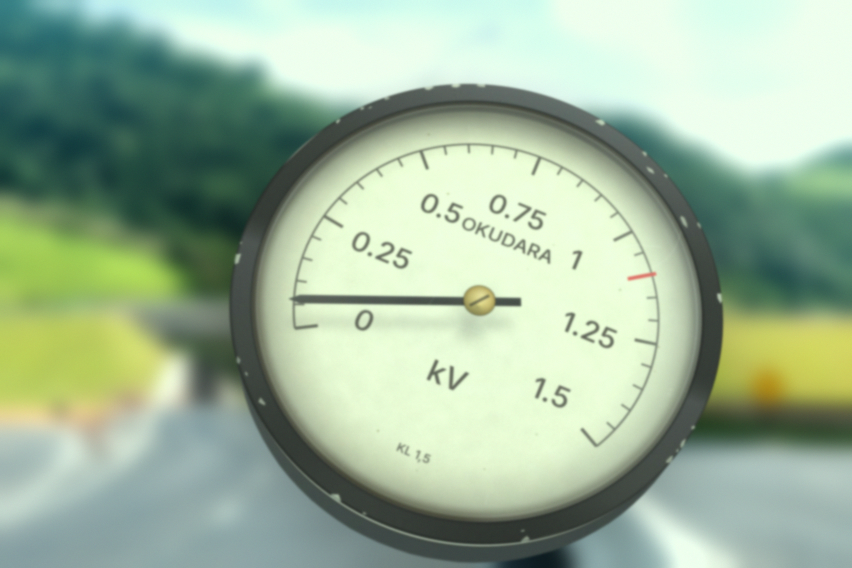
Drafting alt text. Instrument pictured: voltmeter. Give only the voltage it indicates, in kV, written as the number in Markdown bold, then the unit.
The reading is **0.05** kV
